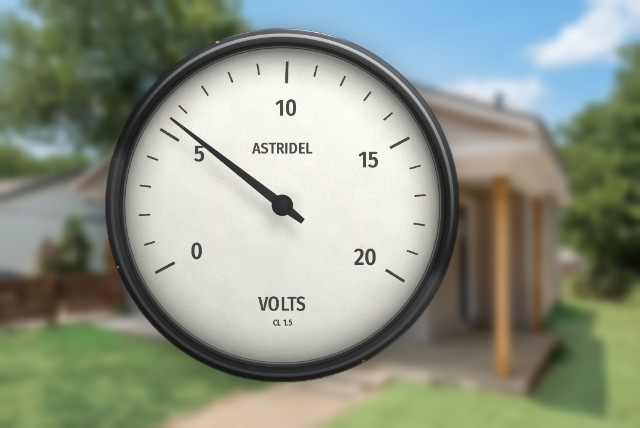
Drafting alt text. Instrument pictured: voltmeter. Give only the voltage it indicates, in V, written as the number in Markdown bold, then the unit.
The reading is **5.5** V
